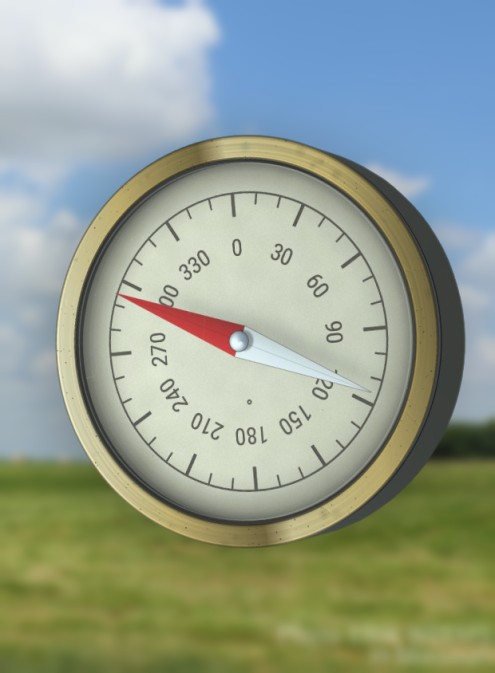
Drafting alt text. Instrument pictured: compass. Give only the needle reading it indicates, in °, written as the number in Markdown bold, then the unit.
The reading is **295** °
